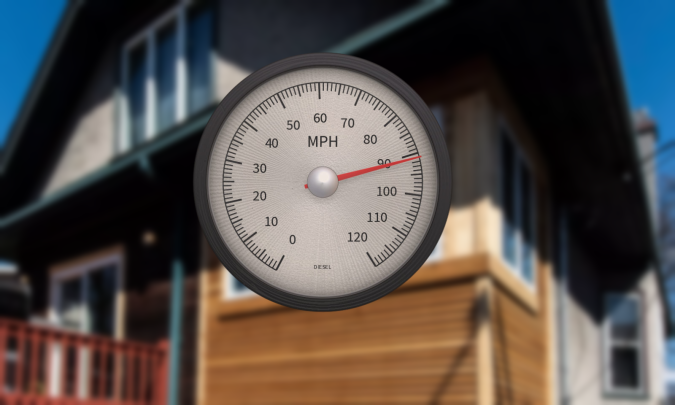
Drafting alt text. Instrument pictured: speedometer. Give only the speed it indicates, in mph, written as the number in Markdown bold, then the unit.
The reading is **91** mph
